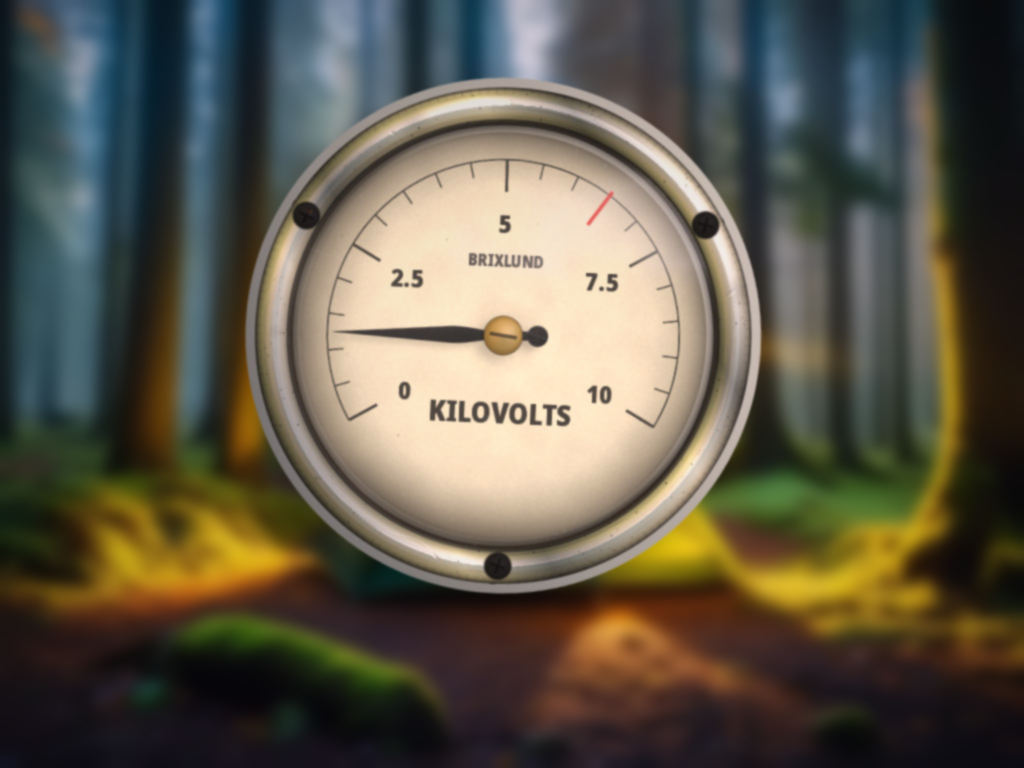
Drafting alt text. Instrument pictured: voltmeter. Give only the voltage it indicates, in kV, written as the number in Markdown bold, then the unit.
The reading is **1.25** kV
